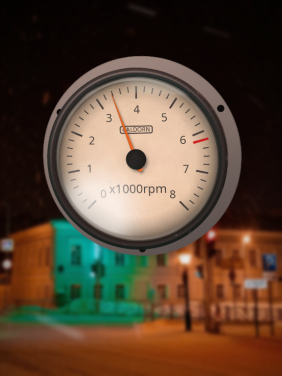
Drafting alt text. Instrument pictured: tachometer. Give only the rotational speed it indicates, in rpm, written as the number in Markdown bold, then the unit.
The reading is **3400** rpm
